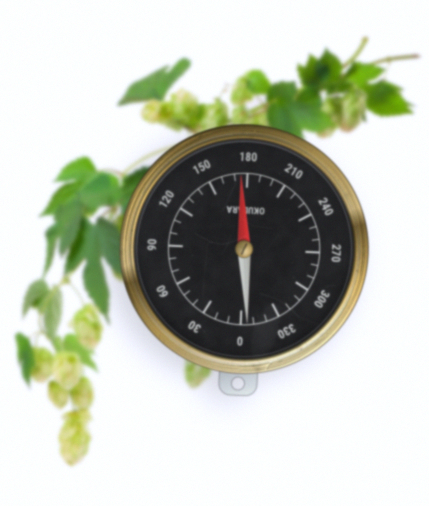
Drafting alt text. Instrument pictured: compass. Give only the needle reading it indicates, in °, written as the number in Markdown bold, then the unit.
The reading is **175** °
